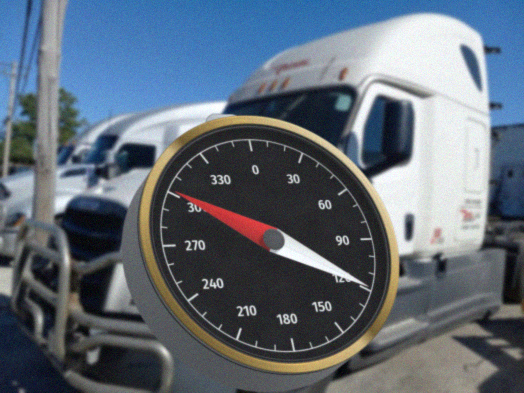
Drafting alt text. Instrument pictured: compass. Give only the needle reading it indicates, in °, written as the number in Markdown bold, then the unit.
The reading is **300** °
